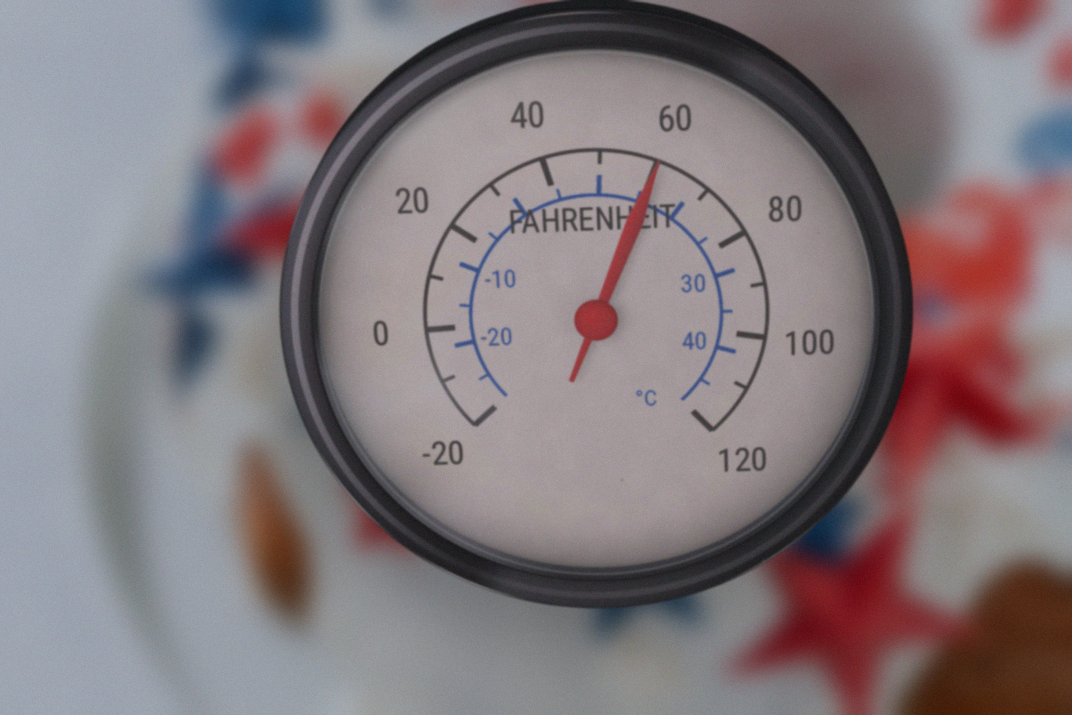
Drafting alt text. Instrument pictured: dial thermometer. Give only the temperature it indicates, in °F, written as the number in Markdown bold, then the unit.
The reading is **60** °F
